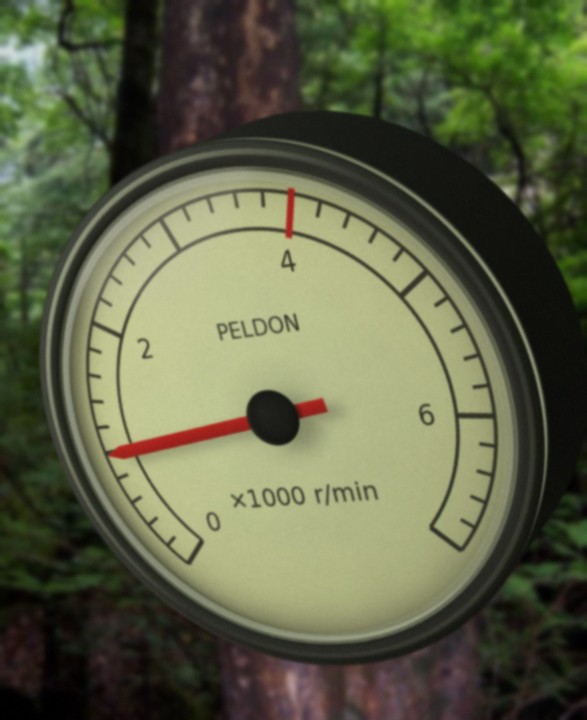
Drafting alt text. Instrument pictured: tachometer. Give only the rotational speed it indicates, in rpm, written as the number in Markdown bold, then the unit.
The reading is **1000** rpm
